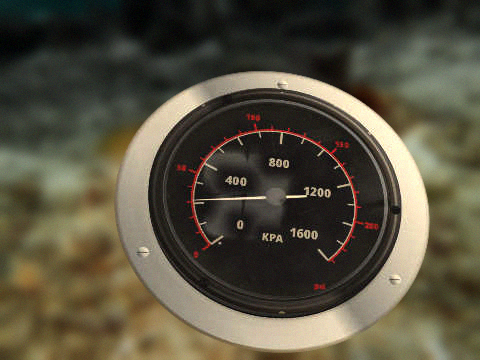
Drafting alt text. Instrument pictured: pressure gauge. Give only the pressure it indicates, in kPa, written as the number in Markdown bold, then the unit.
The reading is **200** kPa
